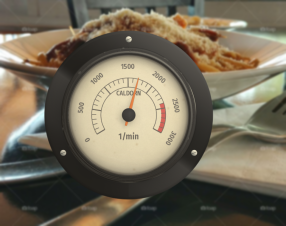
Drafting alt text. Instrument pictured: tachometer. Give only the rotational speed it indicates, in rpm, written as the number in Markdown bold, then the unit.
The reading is **1700** rpm
